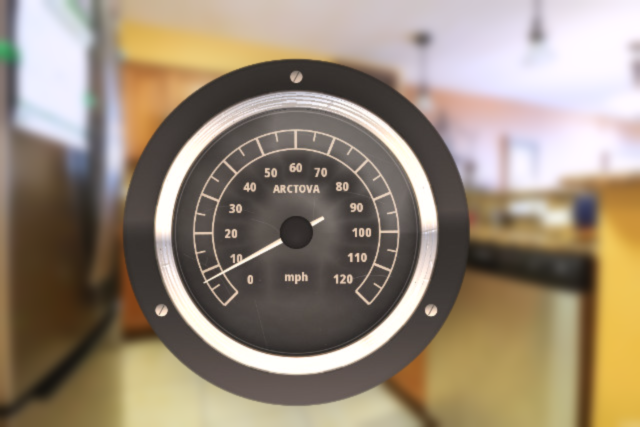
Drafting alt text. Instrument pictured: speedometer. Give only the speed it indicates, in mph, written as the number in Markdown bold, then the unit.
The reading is **7.5** mph
